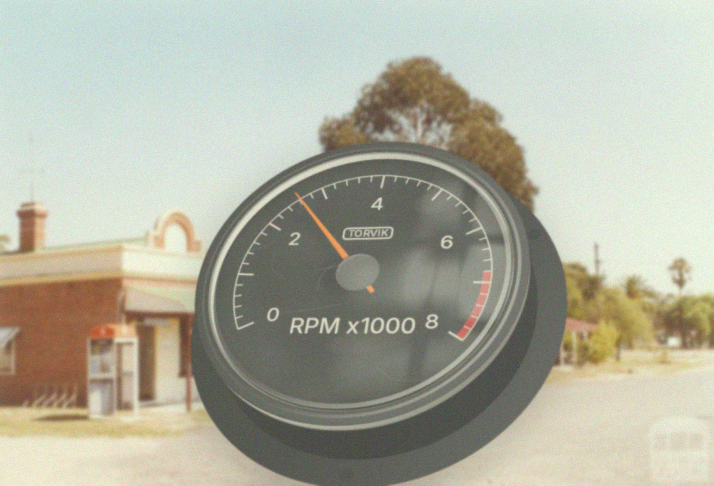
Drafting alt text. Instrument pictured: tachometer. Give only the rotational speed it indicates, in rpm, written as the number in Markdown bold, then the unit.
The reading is **2600** rpm
